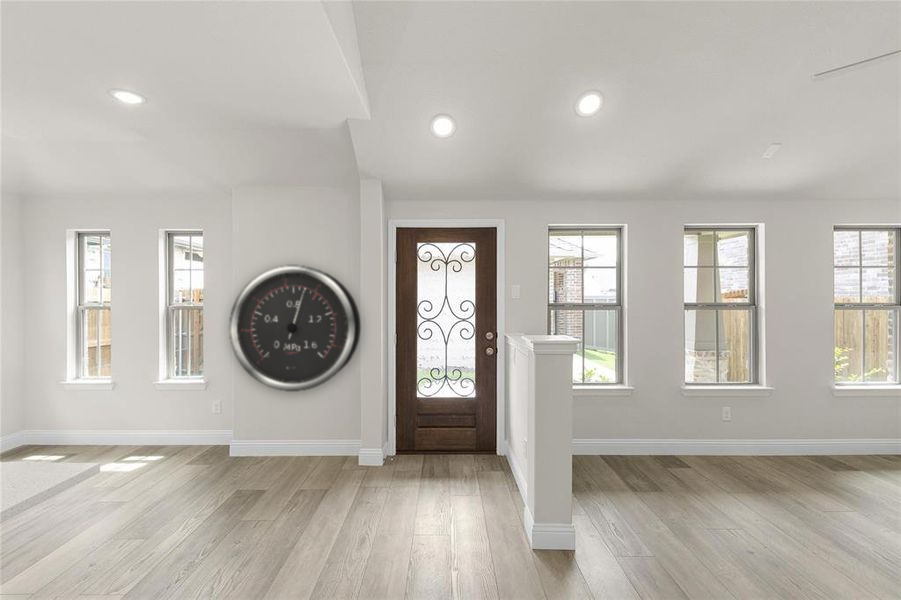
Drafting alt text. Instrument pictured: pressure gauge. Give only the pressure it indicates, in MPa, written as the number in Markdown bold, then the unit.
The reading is **0.9** MPa
